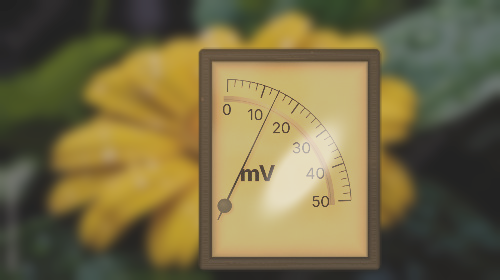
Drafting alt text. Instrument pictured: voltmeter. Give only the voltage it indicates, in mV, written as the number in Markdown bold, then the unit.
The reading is **14** mV
